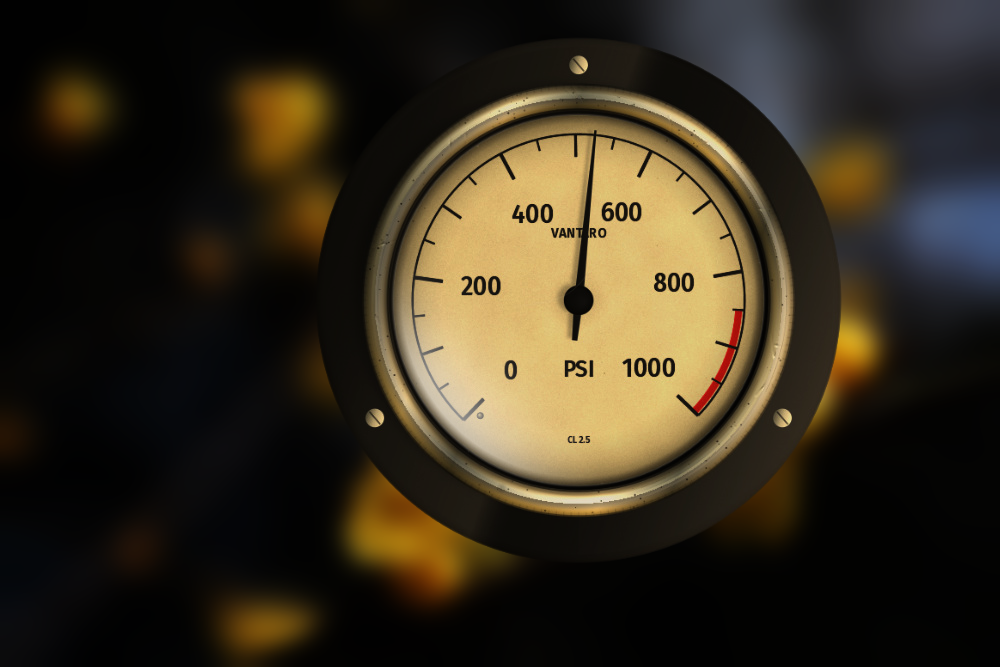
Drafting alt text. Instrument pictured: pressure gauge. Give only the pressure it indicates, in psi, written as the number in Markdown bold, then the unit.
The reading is **525** psi
